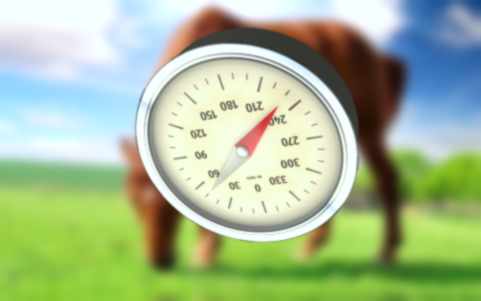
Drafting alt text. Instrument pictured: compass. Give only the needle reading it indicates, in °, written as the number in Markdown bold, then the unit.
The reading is **230** °
